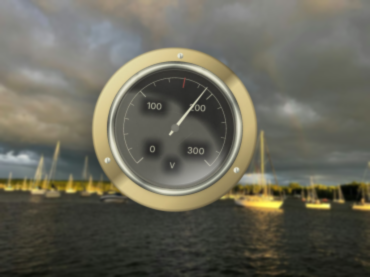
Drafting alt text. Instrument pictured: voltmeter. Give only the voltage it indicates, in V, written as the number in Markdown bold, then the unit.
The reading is **190** V
